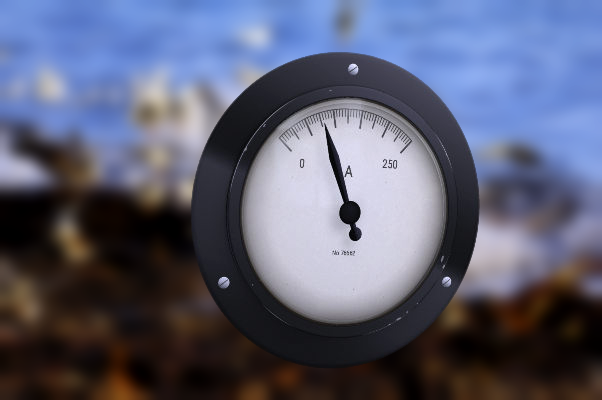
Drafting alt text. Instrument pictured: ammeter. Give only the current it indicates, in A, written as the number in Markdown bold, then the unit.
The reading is **75** A
